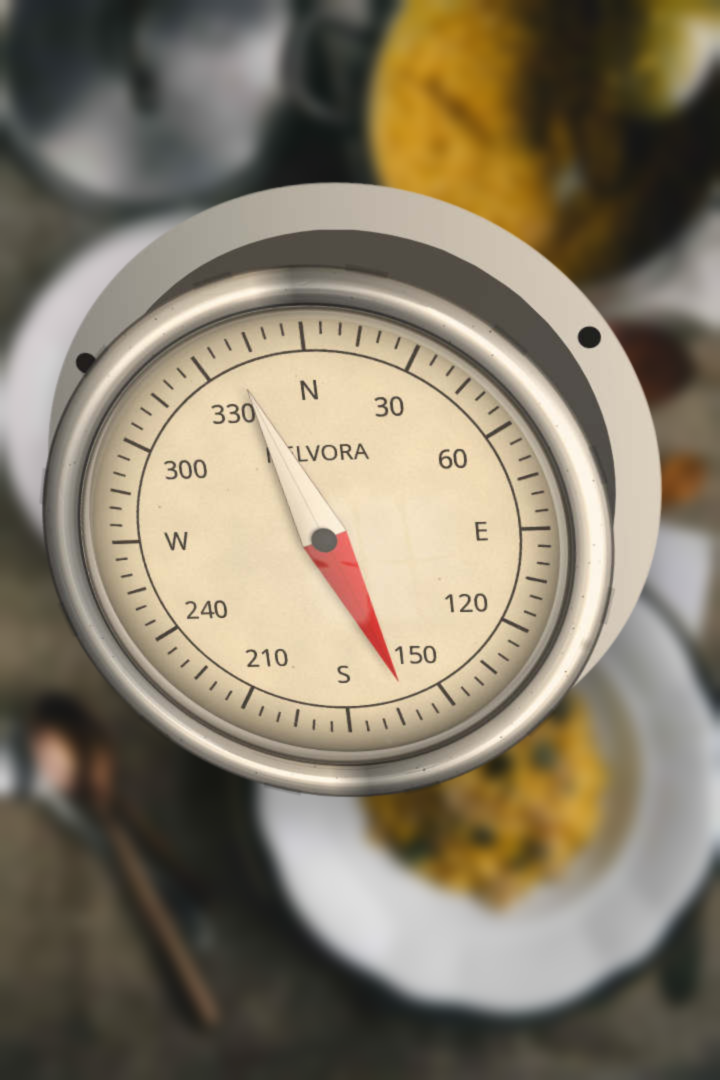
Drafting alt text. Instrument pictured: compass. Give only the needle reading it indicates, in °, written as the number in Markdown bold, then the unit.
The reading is **160** °
